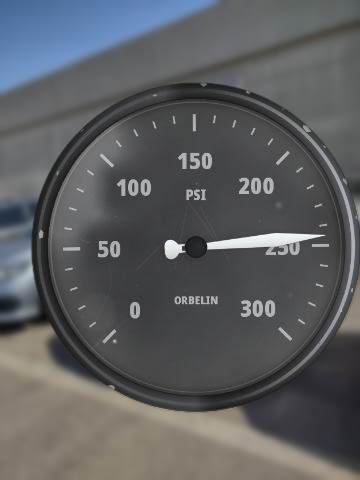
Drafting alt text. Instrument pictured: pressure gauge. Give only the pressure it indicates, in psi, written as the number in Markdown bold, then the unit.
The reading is **245** psi
